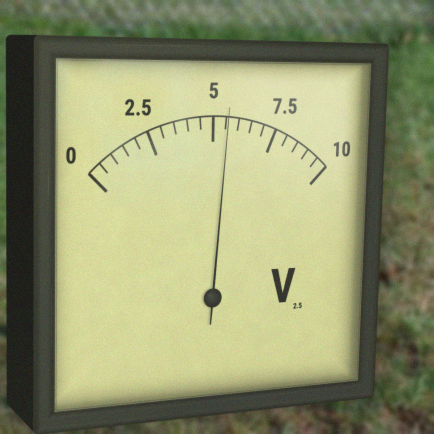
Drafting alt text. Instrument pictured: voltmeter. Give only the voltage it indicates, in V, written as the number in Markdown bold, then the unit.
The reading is **5.5** V
